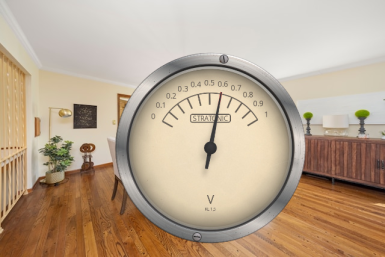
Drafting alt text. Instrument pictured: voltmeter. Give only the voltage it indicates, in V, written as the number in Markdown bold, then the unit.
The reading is **0.6** V
